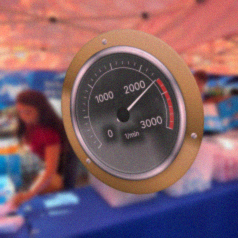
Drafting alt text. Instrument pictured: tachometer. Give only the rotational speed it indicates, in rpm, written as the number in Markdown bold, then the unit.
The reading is **2300** rpm
